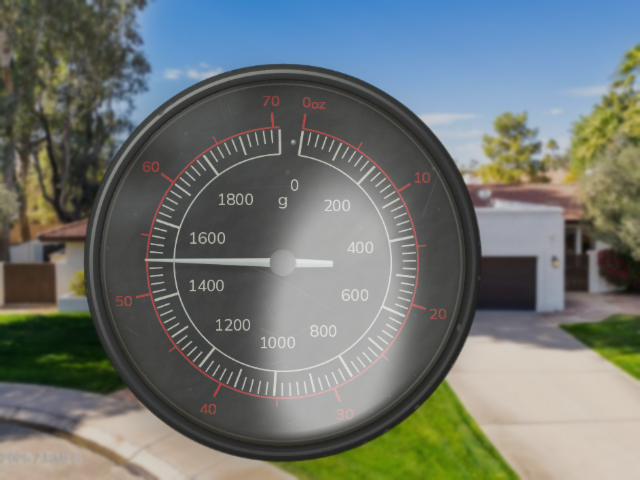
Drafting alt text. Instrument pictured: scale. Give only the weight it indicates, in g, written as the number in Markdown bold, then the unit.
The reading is **1500** g
